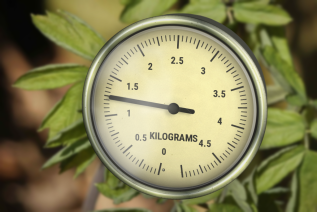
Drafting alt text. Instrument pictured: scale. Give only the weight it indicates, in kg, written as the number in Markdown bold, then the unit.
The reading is **1.25** kg
